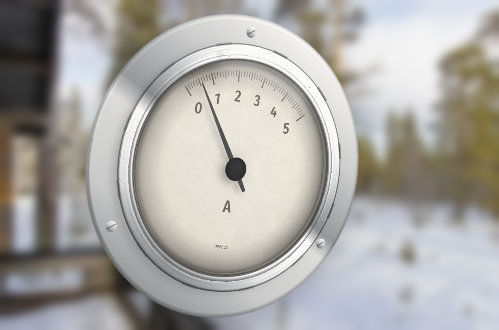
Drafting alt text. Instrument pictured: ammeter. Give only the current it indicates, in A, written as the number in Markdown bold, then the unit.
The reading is **0.5** A
